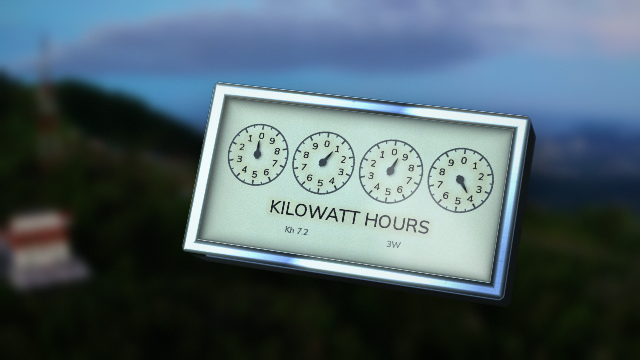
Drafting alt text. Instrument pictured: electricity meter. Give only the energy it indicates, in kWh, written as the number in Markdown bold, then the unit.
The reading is **94** kWh
